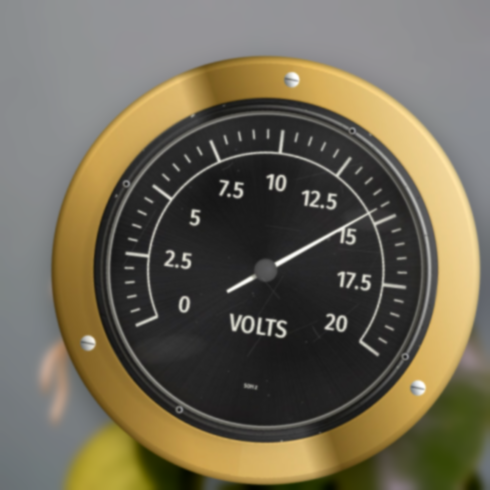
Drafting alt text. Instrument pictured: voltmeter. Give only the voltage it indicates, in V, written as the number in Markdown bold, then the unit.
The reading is **14.5** V
